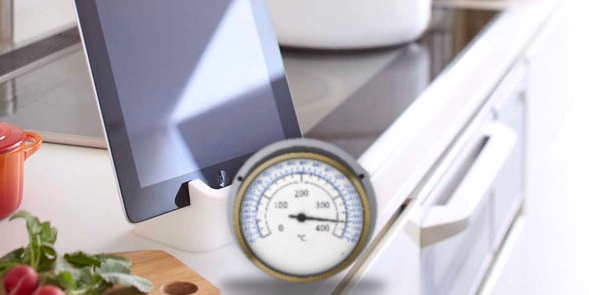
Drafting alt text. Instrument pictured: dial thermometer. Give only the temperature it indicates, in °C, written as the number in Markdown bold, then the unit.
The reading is **360** °C
